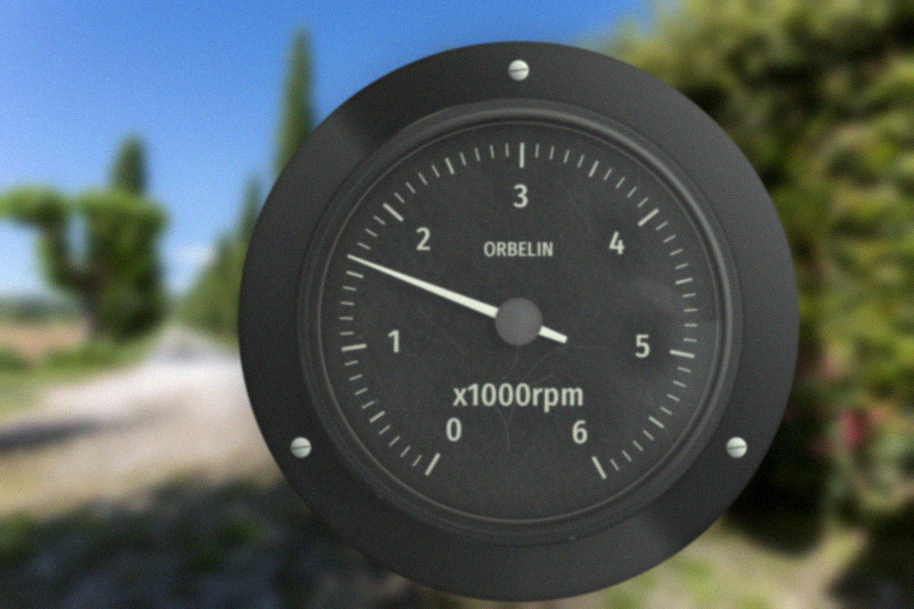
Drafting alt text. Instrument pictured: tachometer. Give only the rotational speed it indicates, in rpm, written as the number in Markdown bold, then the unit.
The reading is **1600** rpm
